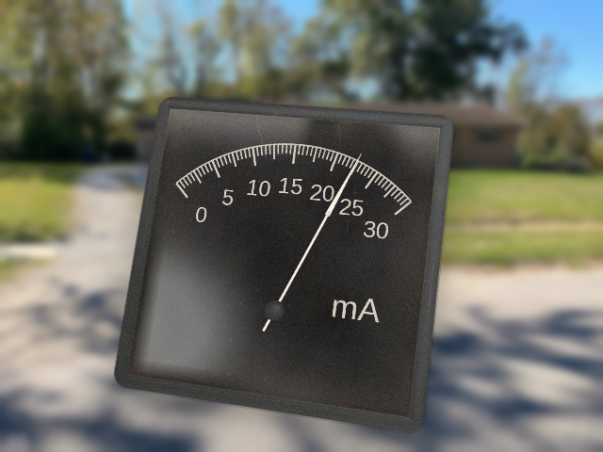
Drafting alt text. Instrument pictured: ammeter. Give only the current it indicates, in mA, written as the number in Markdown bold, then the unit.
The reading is **22.5** mA
